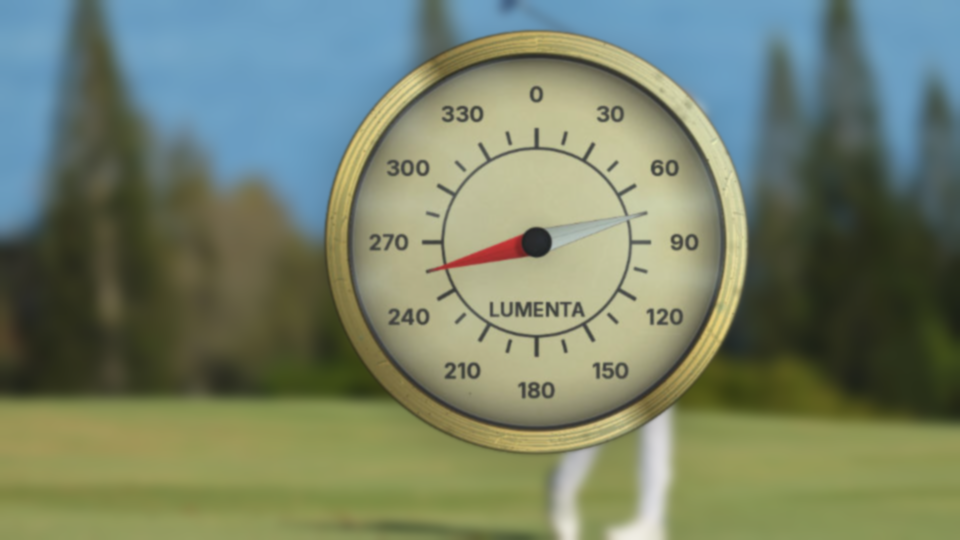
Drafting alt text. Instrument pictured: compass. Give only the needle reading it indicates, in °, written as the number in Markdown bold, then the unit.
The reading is **255** °
